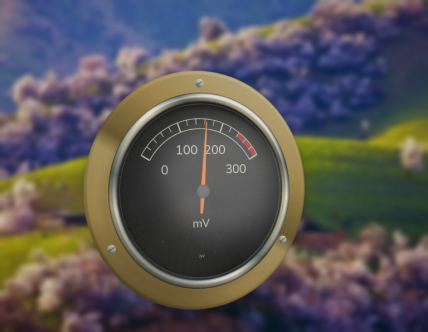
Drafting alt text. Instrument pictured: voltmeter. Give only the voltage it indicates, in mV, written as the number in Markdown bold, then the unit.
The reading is **160** mV
